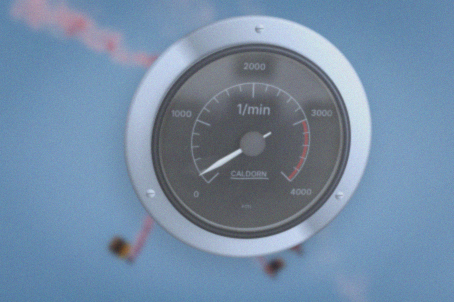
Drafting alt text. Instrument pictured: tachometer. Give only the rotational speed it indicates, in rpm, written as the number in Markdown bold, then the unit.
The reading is **200** rpm
